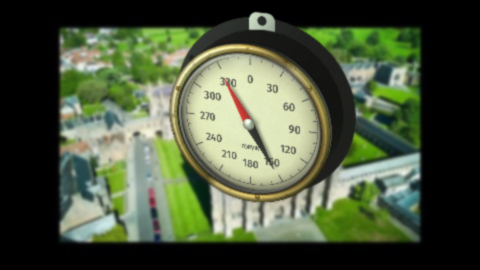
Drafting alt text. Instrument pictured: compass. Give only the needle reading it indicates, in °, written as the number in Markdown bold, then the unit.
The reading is **330** °
